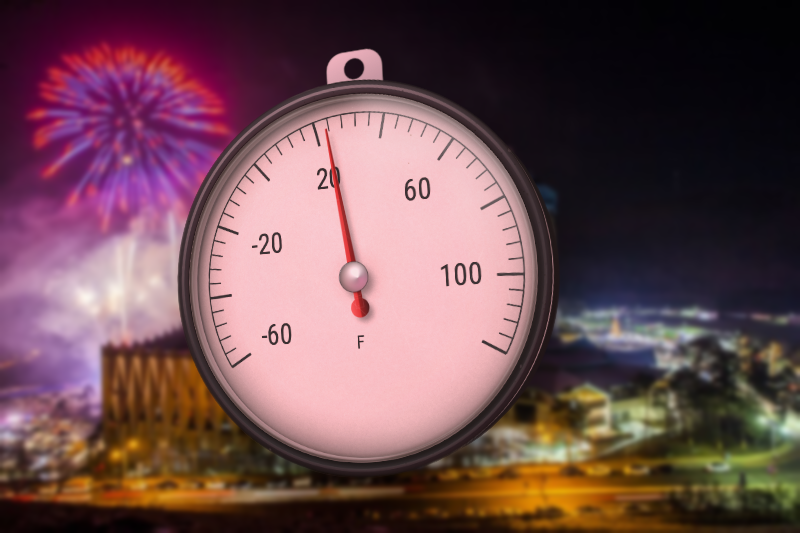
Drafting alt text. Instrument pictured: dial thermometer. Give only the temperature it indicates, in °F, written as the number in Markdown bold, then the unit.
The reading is **24** °F
